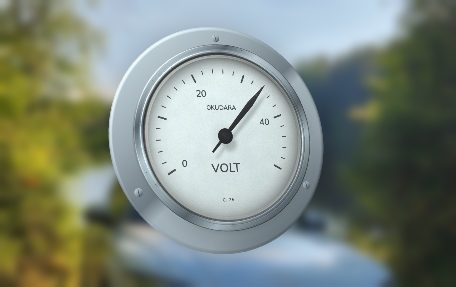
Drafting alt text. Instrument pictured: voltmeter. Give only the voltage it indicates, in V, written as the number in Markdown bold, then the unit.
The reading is **34** V
